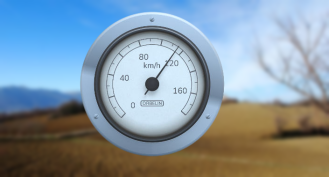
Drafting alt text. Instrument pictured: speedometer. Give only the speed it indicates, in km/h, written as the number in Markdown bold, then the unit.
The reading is **115** km/h
